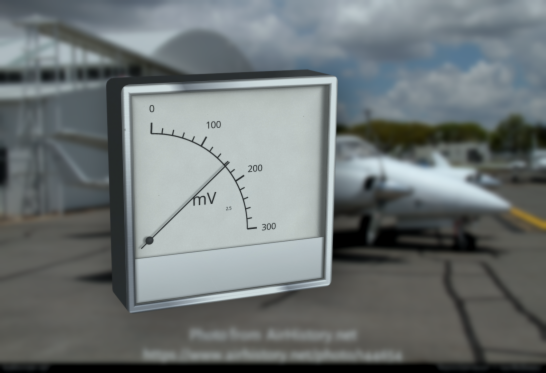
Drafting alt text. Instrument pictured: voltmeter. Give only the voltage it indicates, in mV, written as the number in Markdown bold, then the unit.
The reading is **160** mV
